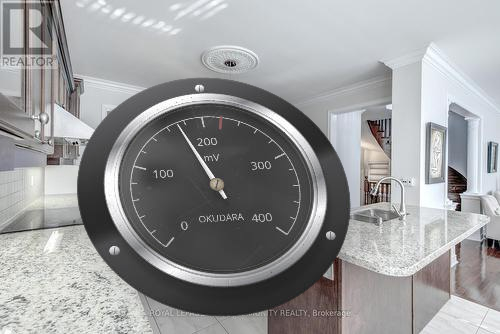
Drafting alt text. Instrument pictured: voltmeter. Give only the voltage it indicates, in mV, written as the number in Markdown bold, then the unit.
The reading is **170** mV
